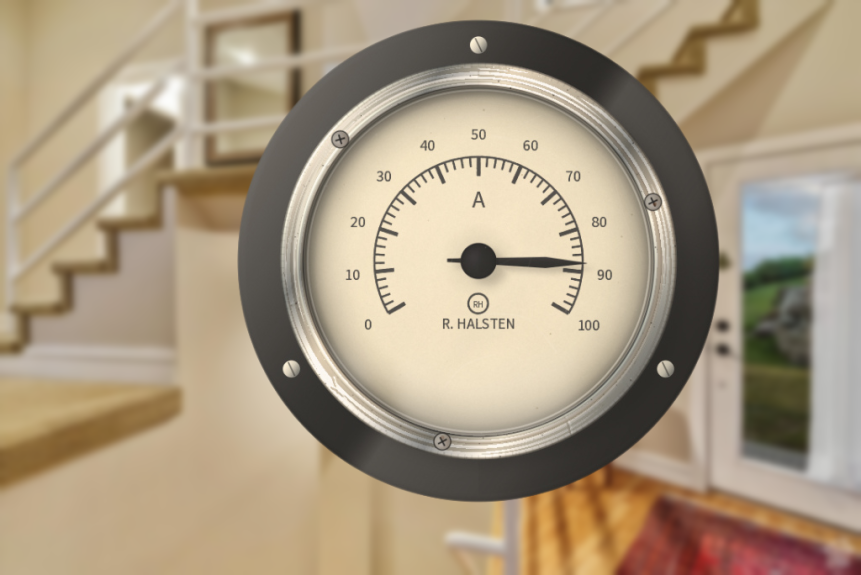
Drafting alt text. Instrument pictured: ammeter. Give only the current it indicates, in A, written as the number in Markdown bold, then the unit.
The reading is **88** A
